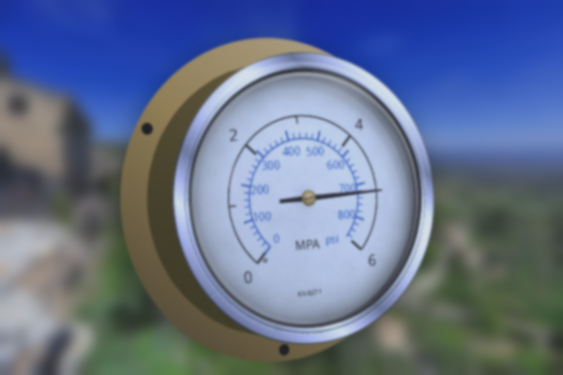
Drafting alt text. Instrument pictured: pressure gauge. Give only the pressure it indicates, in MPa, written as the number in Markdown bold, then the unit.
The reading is **5** MPa
